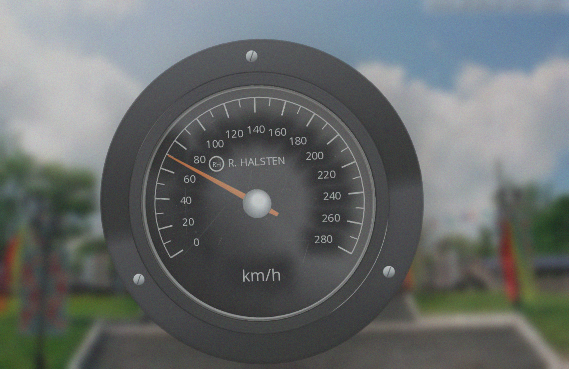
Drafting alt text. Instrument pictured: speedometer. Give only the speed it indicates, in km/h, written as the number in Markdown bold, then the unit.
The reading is **70** km/h
